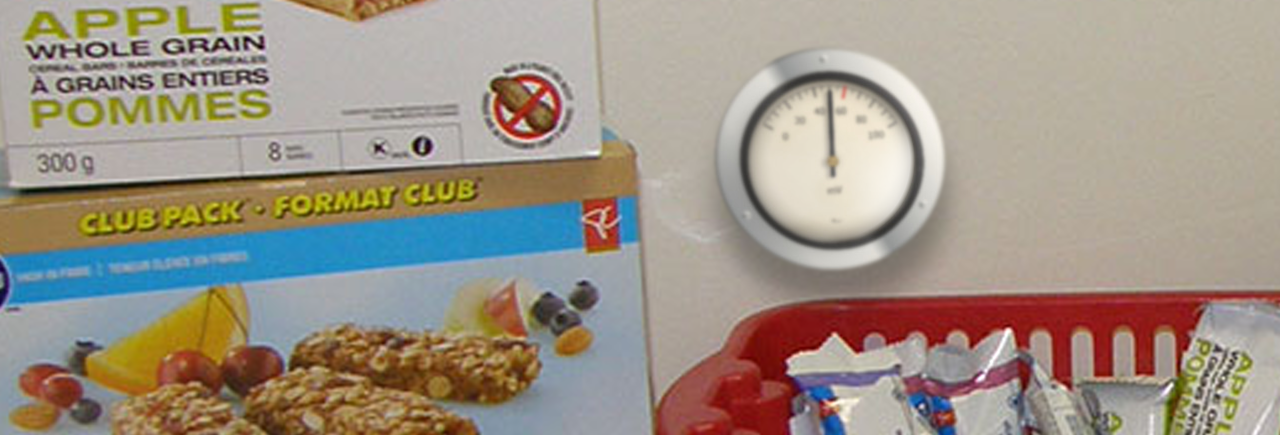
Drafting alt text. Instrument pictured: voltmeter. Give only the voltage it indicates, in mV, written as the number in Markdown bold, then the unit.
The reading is **50** mV
